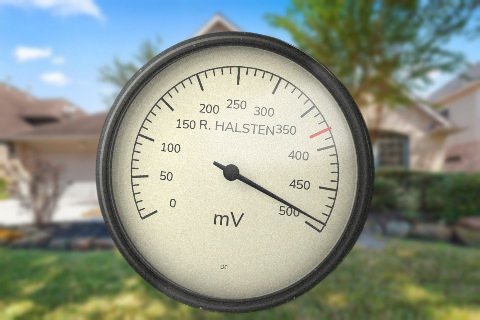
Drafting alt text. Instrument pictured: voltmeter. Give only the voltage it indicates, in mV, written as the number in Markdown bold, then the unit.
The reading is **490** mV
